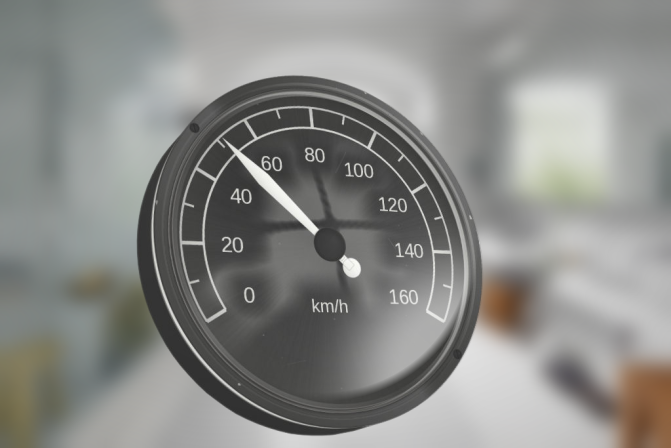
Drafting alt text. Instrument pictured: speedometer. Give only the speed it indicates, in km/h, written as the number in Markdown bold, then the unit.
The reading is **50** km/h
